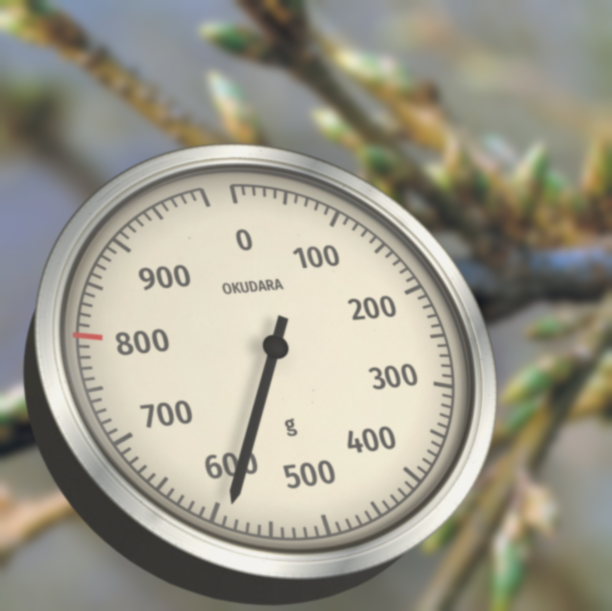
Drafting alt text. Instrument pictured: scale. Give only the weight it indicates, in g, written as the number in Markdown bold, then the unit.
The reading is **590** g
